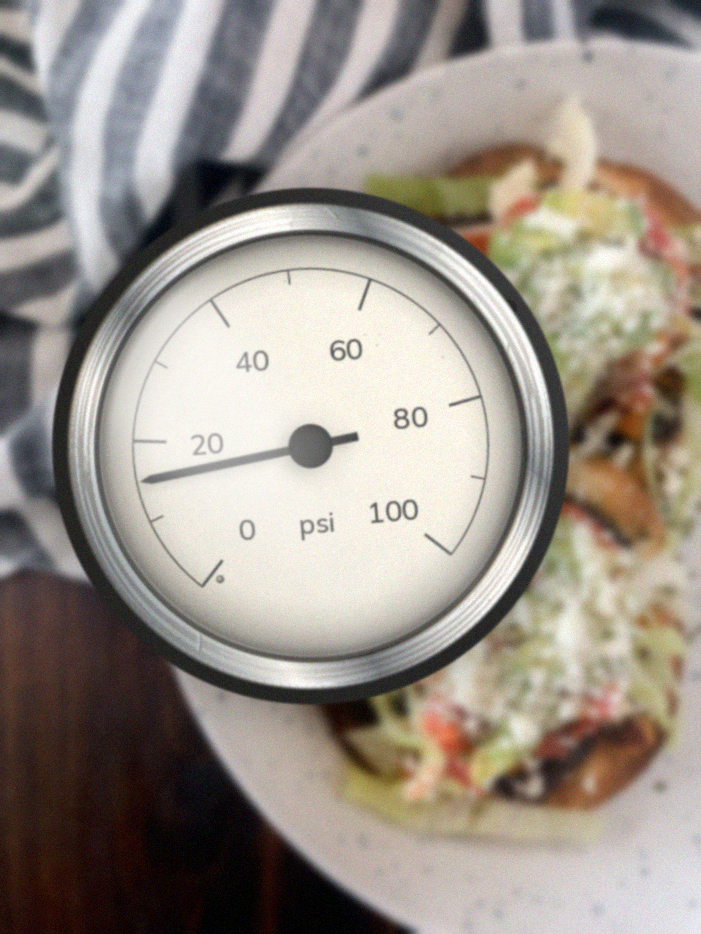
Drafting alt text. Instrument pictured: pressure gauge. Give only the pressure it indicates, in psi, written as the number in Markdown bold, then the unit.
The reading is **15** psi
